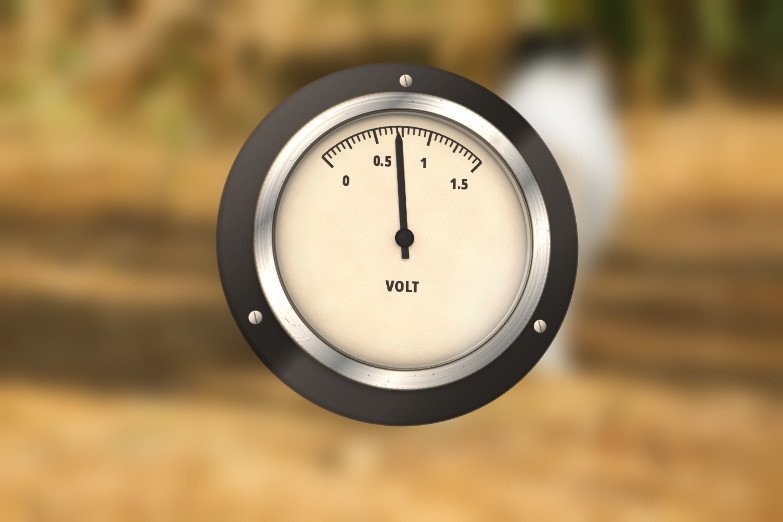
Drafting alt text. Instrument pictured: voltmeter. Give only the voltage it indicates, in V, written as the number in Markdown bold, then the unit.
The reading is **0.7** V
